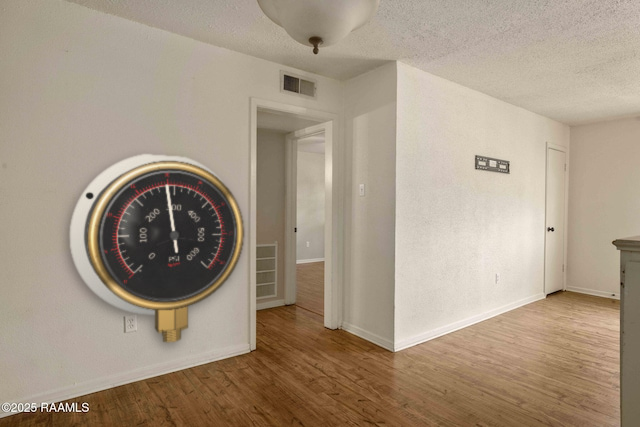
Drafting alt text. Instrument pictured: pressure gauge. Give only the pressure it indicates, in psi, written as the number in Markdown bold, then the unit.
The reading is **280** psi
